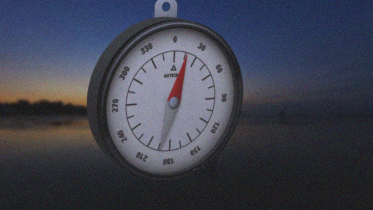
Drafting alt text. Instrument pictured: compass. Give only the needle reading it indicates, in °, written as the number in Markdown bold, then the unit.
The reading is **15** °
